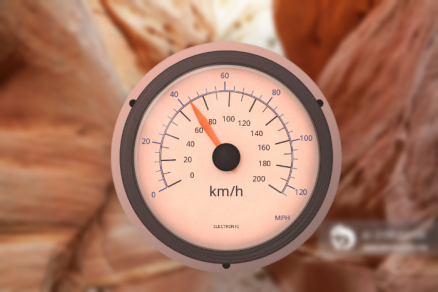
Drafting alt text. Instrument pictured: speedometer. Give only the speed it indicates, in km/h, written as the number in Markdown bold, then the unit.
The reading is **70** km/h
